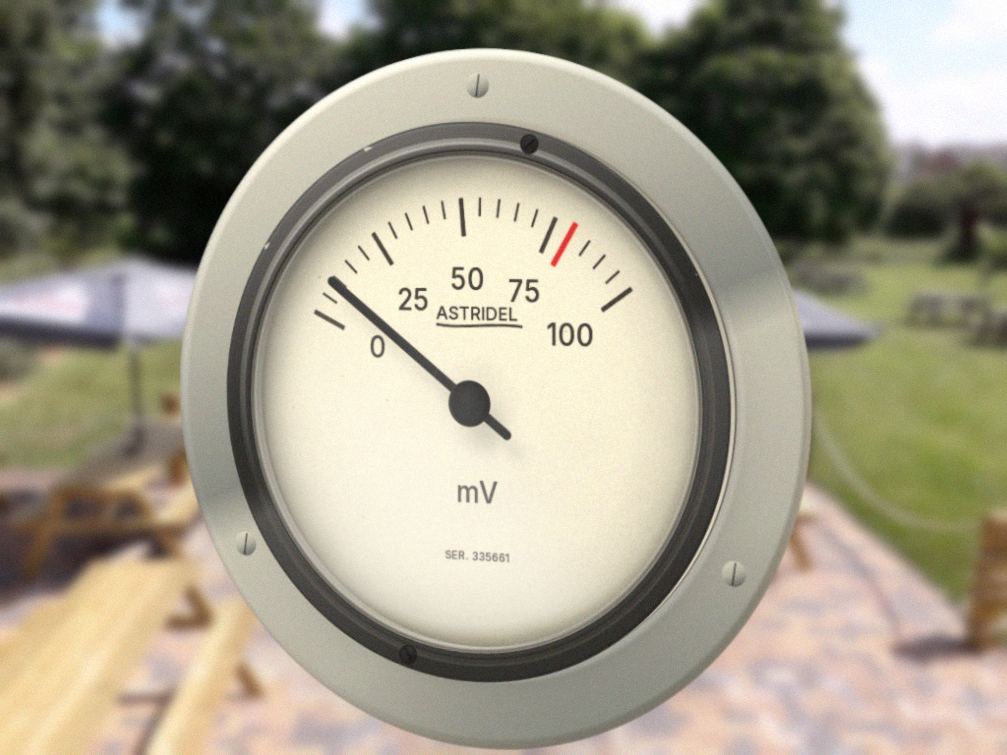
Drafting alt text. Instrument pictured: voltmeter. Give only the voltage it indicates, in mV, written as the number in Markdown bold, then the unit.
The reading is **10** mV
